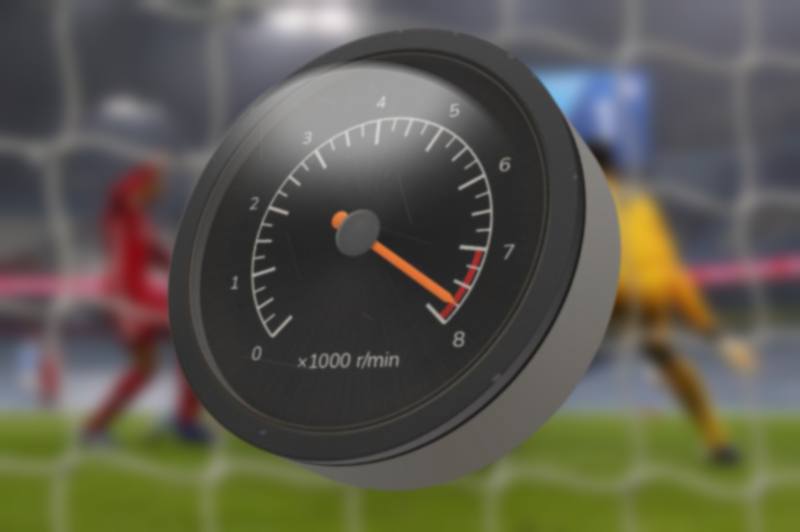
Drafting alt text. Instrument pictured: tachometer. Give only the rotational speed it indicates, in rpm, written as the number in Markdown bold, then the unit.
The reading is **7750** rpm
